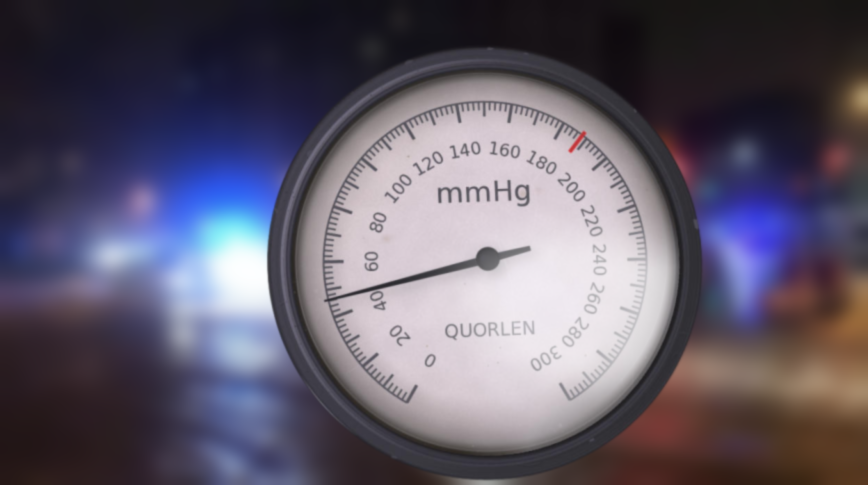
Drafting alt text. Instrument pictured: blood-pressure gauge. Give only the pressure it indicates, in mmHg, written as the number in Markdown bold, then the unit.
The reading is **46** mmHg
